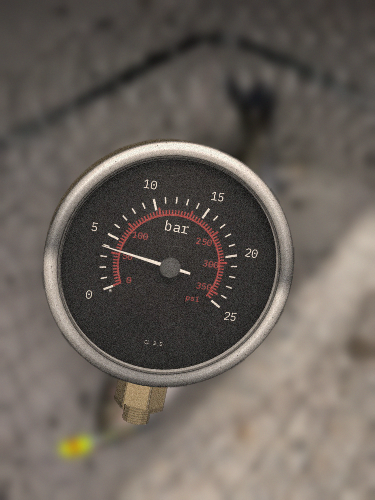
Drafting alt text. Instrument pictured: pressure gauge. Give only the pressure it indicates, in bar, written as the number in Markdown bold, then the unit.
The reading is **4** bar
